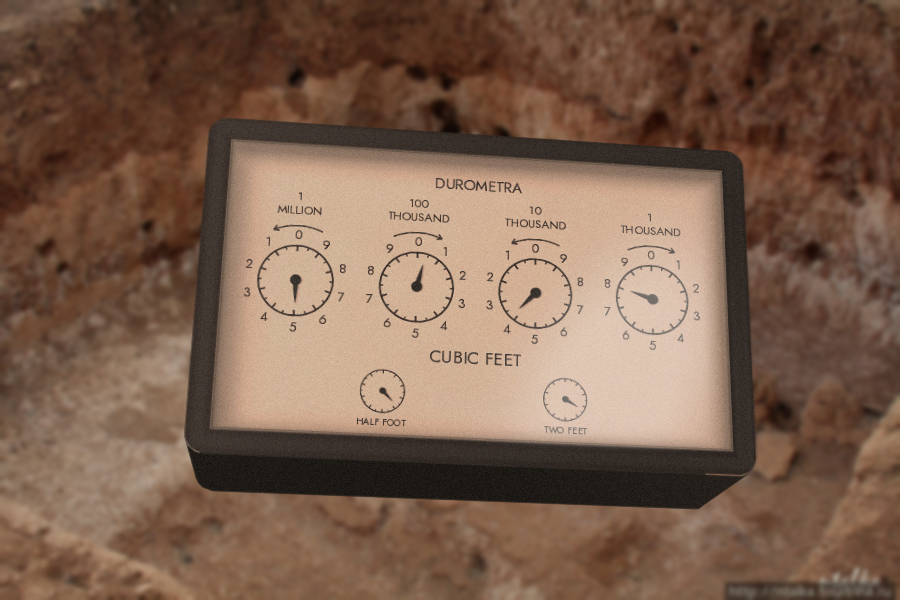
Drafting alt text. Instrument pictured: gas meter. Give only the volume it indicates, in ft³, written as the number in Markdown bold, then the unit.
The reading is **503800** ft³
